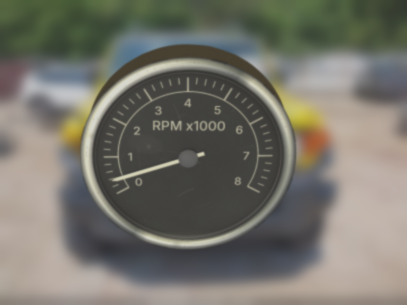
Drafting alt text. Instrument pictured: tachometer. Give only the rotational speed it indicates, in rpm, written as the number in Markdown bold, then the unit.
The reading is **400** rpm
